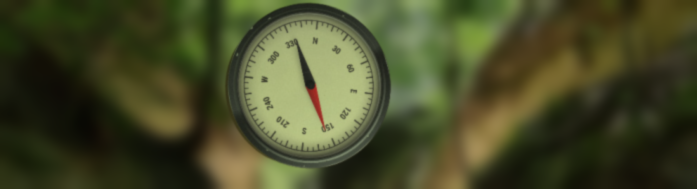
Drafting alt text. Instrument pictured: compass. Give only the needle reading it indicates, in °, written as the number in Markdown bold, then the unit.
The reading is **155** °
